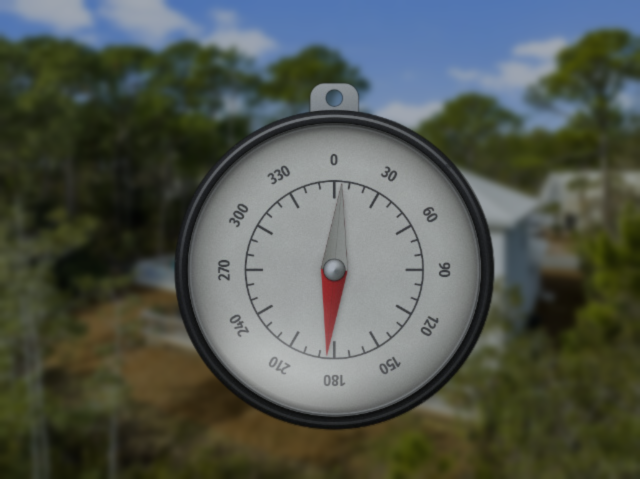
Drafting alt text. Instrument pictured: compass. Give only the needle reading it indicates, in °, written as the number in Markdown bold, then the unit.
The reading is **185** °
